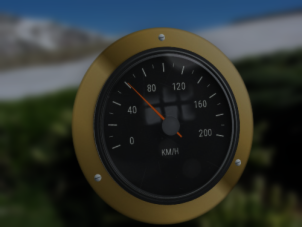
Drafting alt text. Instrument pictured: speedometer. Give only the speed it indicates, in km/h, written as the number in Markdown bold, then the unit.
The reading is **60** km/h
